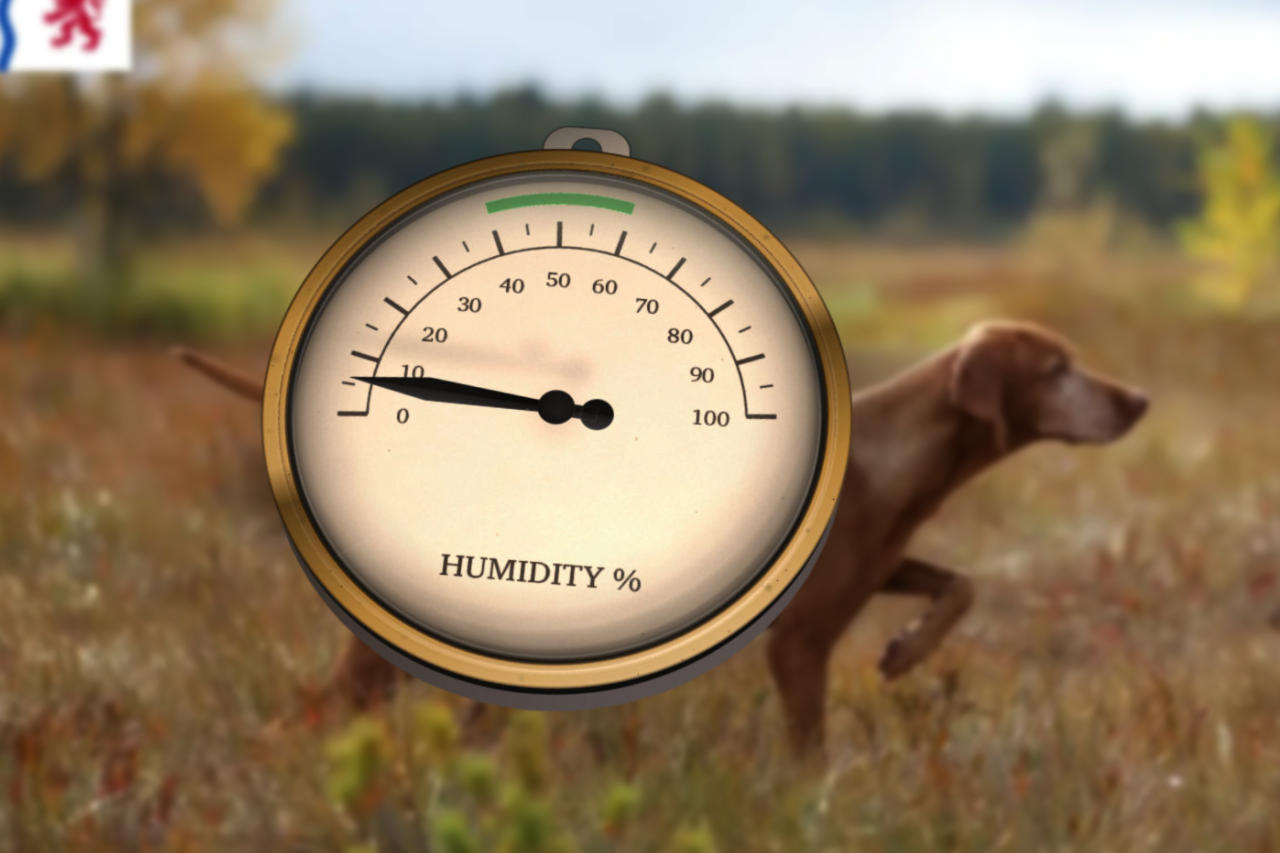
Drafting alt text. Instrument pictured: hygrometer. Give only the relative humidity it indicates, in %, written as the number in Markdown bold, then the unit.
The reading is **5** %
